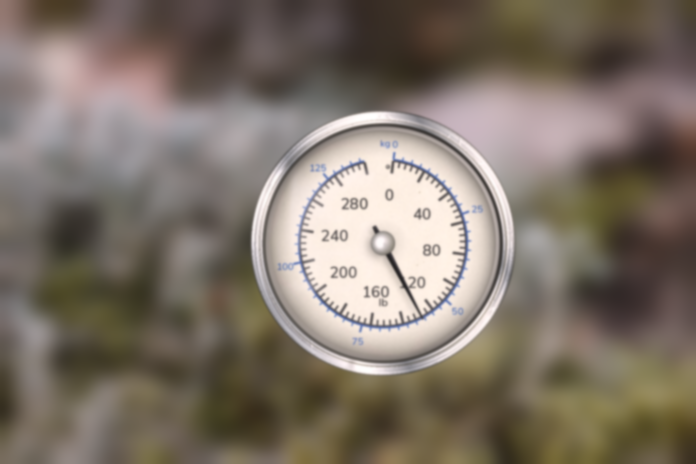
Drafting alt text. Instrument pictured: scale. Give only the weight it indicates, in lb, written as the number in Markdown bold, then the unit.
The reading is **128** lb
